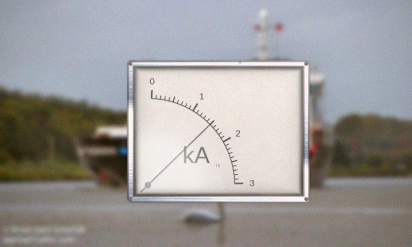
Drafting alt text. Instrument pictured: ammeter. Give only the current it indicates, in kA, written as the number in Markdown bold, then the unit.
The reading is **1.5** kA
